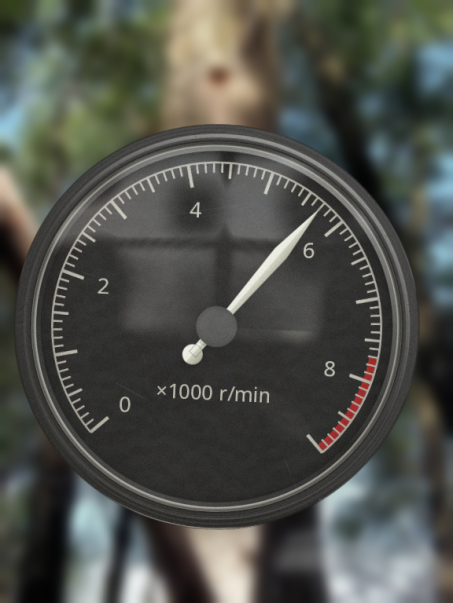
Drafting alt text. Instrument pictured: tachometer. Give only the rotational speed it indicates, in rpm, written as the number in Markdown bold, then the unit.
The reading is **5700** rpm
